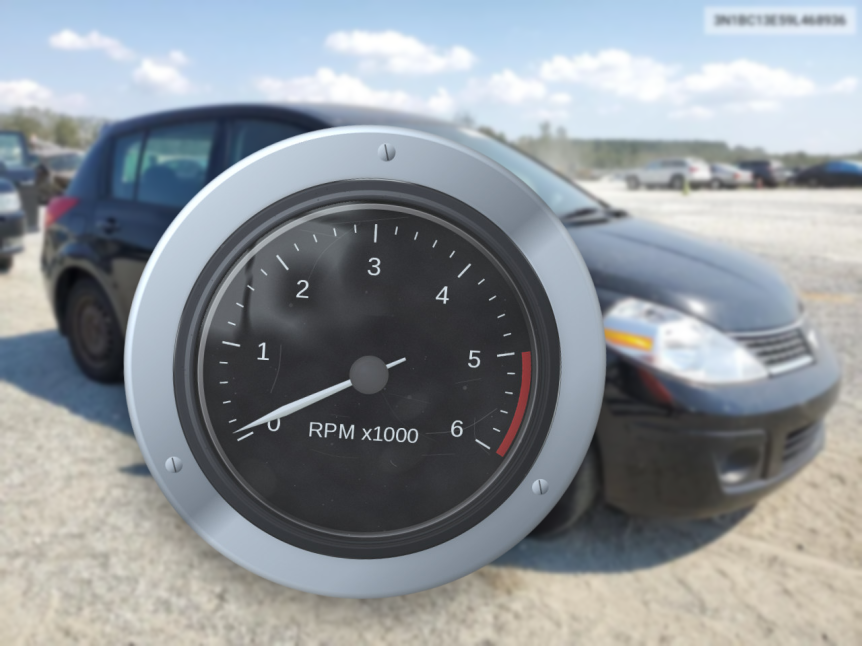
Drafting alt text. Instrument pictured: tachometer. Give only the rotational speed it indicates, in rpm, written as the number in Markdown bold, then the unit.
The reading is **100** rpm
